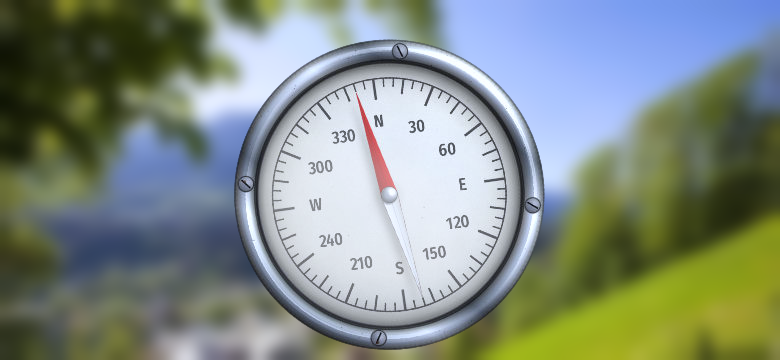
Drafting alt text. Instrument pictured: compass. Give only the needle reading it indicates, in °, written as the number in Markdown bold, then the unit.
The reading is **350** °
